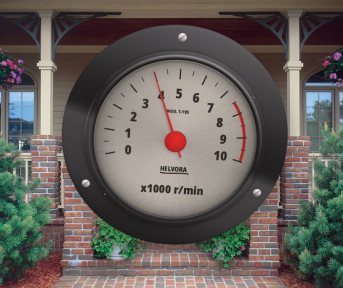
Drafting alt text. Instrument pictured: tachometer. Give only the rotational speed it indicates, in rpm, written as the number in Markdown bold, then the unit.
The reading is **4000** rpm
